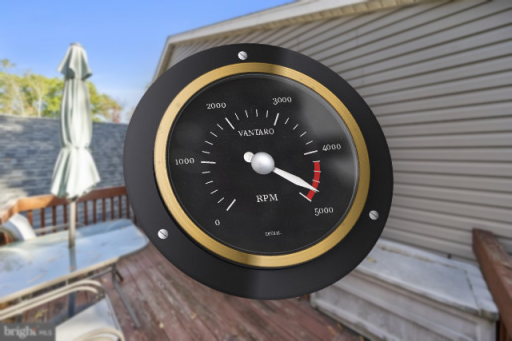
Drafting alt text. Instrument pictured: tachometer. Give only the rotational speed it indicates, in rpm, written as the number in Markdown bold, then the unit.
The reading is **4800** rpm
